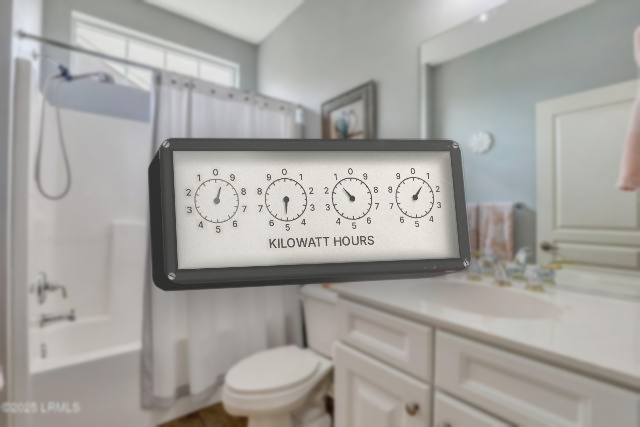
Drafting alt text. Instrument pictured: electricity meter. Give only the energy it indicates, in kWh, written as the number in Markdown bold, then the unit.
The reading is **9511** kWh
